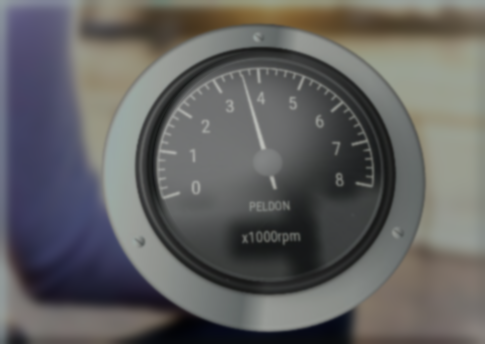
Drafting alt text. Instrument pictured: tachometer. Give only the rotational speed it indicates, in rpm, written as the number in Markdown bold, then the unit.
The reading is **3600** rpm
